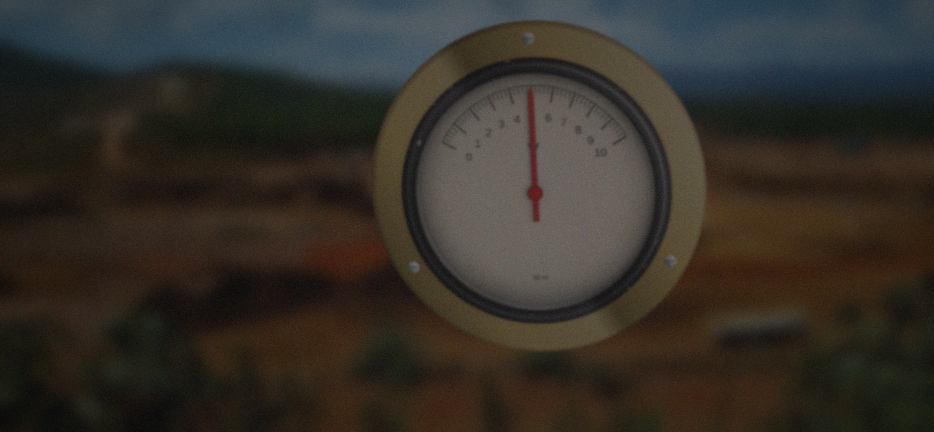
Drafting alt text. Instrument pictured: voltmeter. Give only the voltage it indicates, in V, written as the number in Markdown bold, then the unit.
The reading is **5** V
